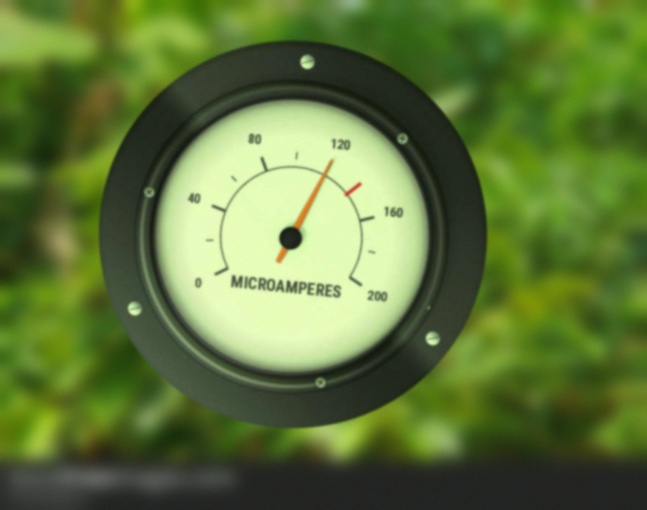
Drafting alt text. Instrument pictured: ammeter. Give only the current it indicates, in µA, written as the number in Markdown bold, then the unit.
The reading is **120** µA
